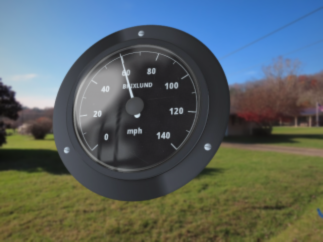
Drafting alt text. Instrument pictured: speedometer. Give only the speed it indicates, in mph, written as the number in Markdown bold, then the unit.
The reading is **60** mph
